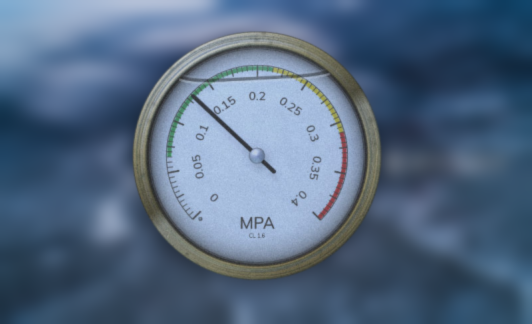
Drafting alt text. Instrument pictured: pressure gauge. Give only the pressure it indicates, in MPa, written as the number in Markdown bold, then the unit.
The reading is **0.13** MPa
